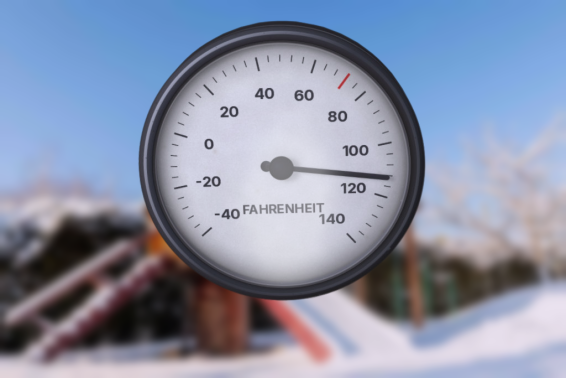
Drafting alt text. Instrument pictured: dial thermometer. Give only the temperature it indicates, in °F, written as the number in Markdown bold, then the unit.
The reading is **112** °F
